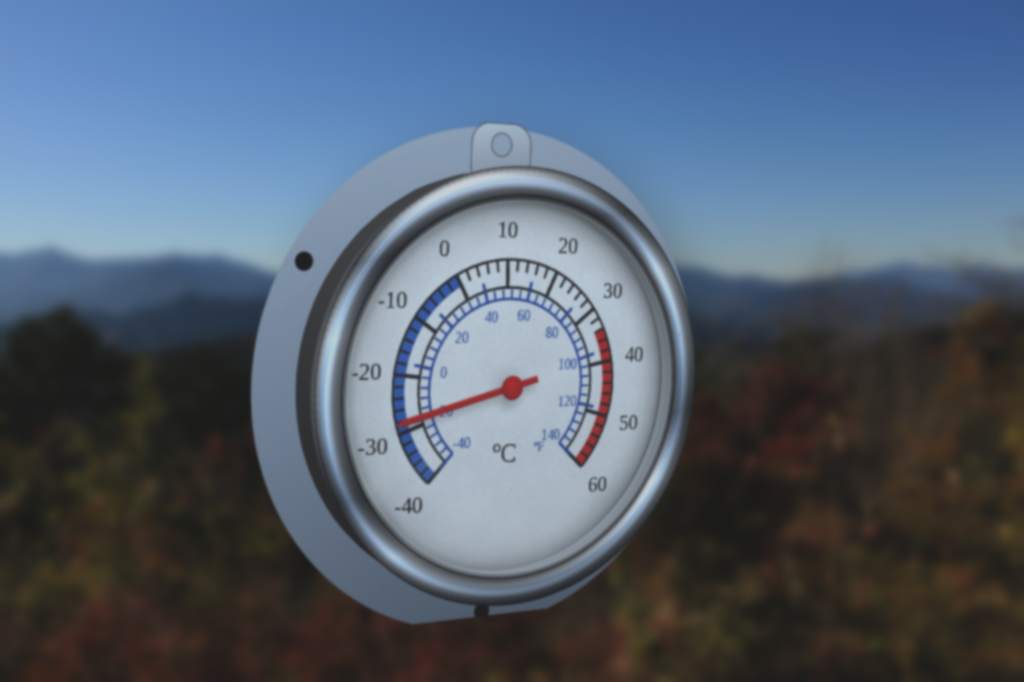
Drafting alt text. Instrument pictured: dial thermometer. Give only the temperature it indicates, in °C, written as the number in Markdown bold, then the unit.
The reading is **-28** °C
